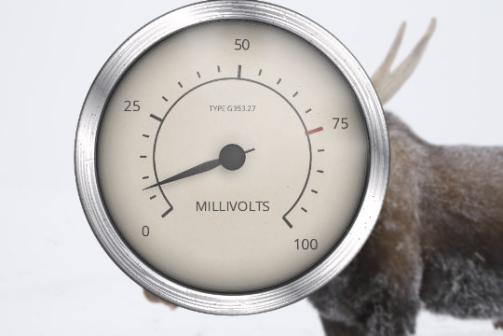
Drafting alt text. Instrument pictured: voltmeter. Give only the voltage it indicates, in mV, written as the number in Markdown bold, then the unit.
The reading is **7.5** mV
